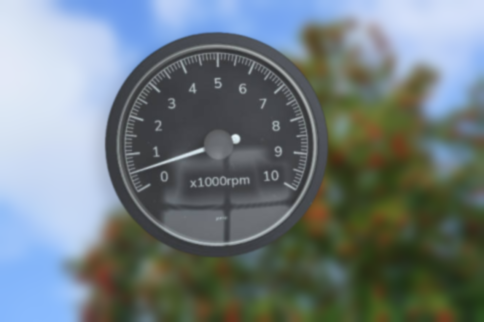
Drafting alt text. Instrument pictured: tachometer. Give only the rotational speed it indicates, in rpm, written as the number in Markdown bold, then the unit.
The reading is **500** rpm
